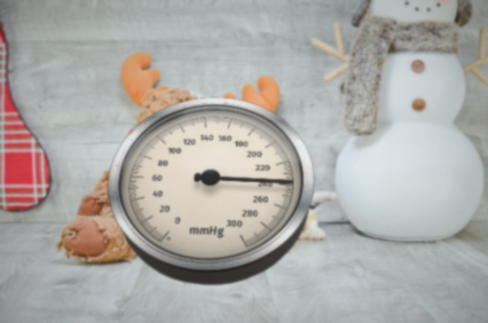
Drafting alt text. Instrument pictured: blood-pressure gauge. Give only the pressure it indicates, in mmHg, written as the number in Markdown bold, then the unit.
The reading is **240** mmHg
